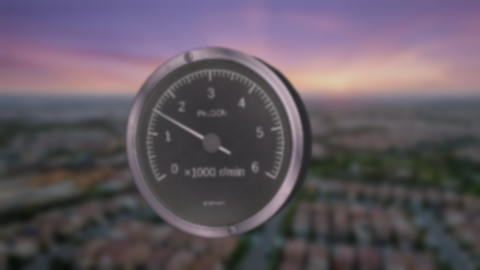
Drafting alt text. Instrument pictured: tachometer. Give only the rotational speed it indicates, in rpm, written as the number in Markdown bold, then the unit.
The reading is **1500** rpm
